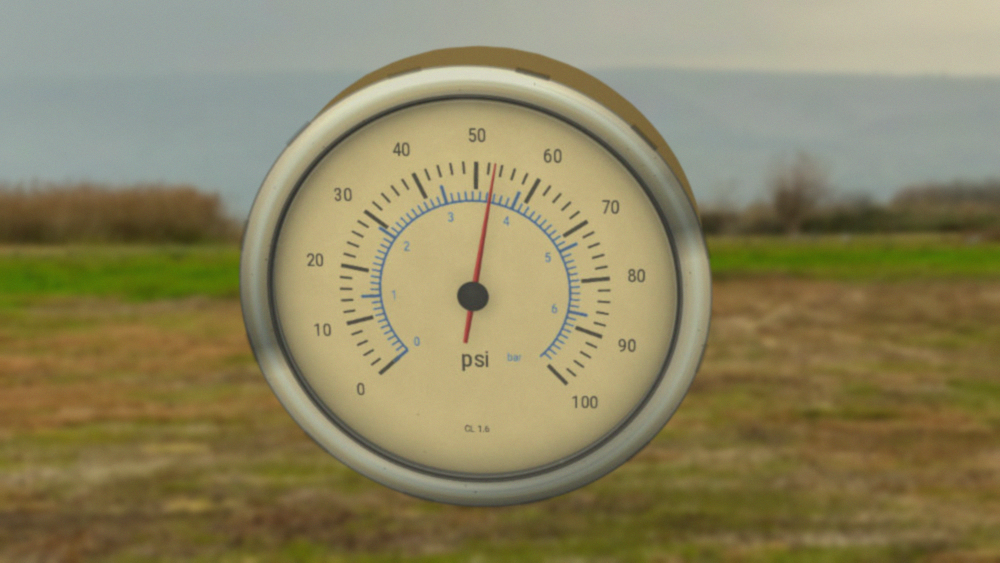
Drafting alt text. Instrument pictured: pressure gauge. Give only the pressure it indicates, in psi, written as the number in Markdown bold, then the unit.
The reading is **53** psi
